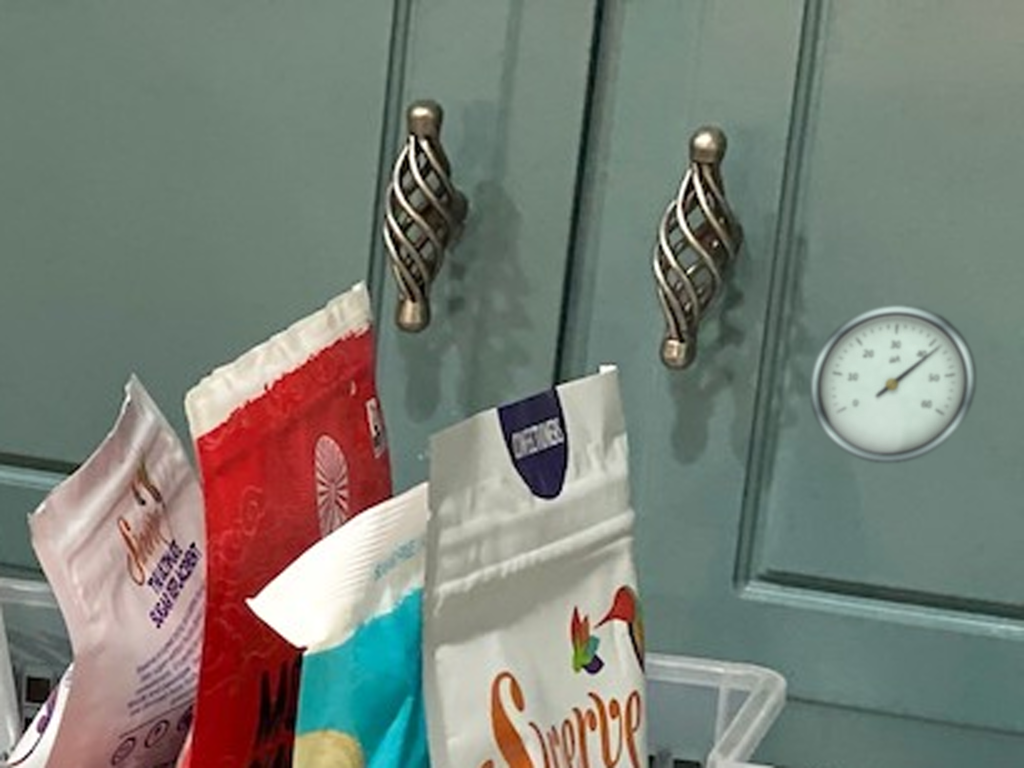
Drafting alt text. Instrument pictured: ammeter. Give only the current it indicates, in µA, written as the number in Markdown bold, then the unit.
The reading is **42** µA
